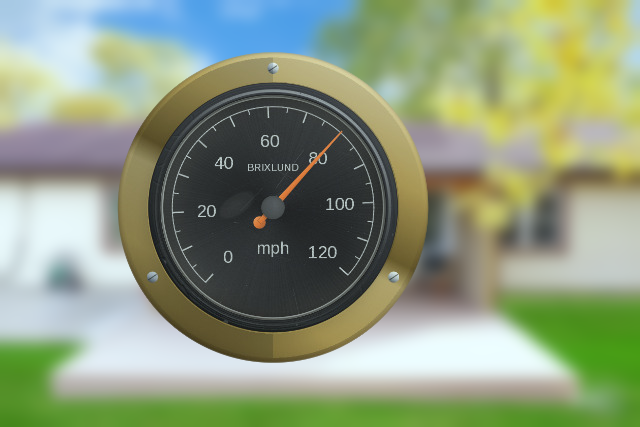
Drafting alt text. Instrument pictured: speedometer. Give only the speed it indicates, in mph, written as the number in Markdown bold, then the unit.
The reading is **80** mph
